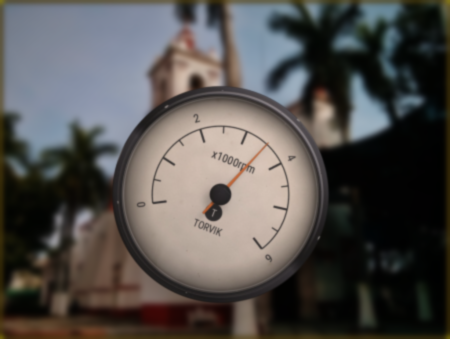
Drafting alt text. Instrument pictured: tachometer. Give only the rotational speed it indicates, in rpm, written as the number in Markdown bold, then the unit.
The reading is **3500** rpm
